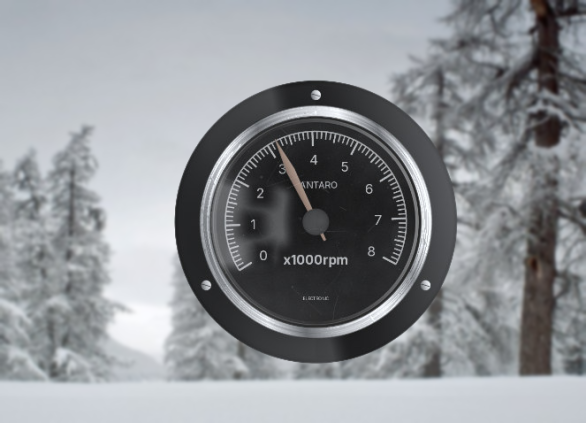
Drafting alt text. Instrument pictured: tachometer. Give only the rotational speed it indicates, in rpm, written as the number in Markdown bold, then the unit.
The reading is **3200** rpm
